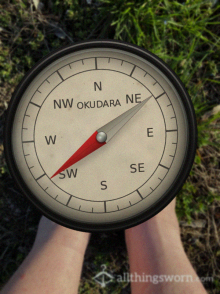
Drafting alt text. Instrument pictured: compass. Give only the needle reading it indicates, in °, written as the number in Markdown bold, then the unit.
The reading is **235** °
